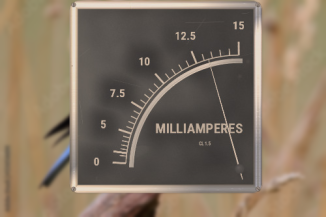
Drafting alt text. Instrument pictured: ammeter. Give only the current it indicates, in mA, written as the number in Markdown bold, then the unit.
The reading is **13.25** mA
